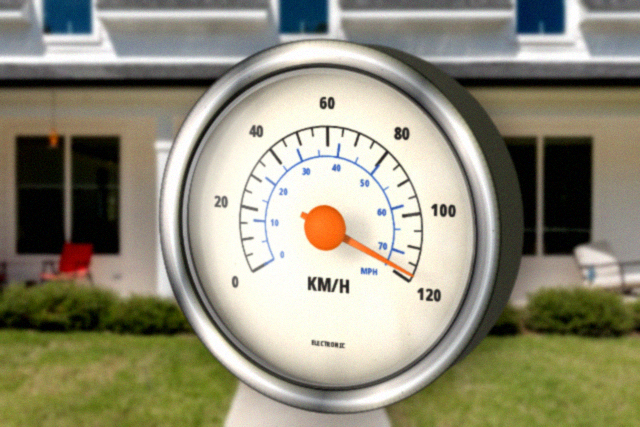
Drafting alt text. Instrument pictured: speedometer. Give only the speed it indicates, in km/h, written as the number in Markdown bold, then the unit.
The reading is **117.5** km/h
